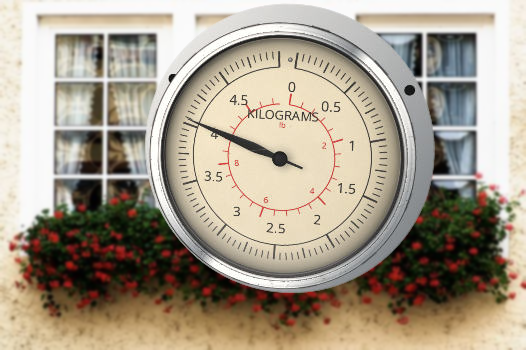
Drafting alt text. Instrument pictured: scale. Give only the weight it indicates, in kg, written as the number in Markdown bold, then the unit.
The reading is **4.05** kg
